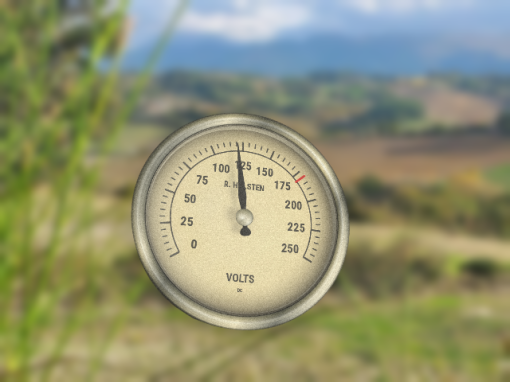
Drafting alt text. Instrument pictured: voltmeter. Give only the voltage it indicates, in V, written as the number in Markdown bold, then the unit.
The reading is **120** V
